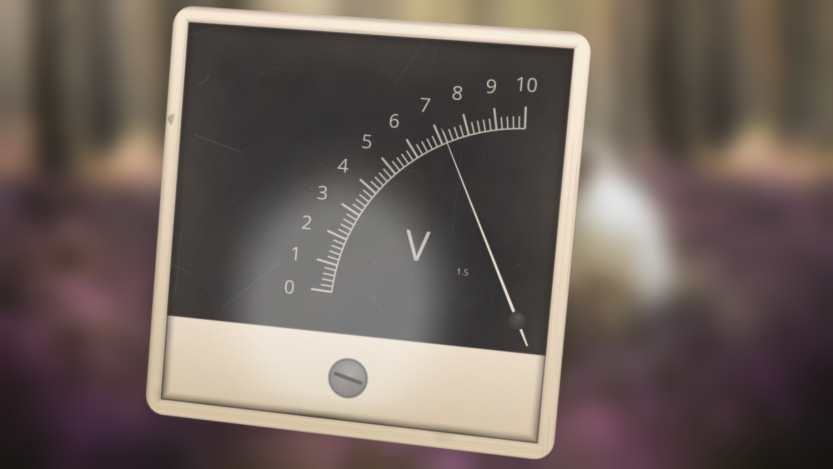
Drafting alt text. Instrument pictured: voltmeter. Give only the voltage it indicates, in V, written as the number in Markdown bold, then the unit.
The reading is **7.2** V
